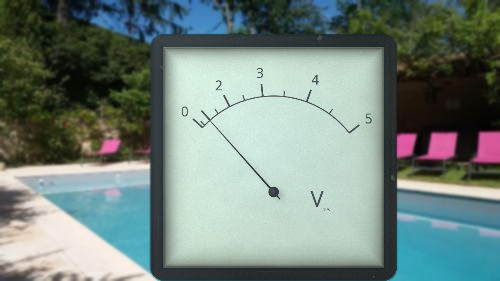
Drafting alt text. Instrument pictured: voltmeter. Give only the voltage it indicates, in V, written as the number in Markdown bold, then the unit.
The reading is **1** V
